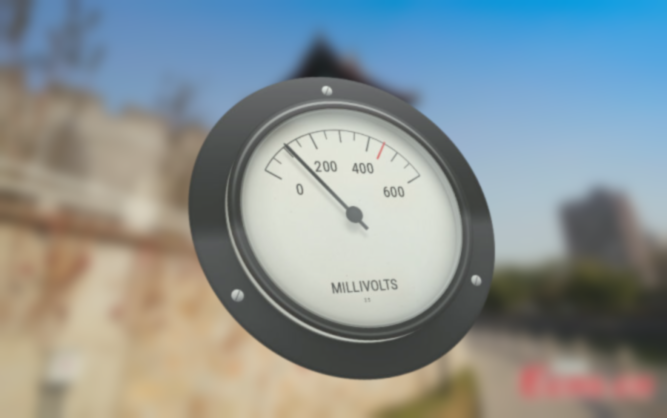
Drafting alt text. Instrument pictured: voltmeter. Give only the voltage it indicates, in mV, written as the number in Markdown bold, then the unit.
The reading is **100** mV
